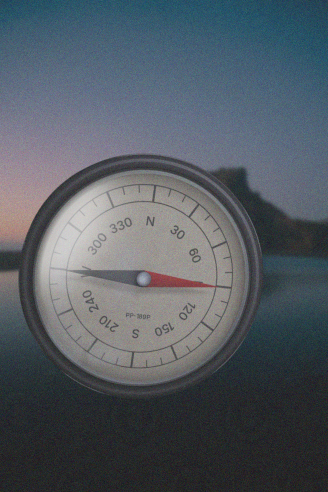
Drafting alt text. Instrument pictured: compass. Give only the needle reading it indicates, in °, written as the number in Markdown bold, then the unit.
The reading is **90** °
